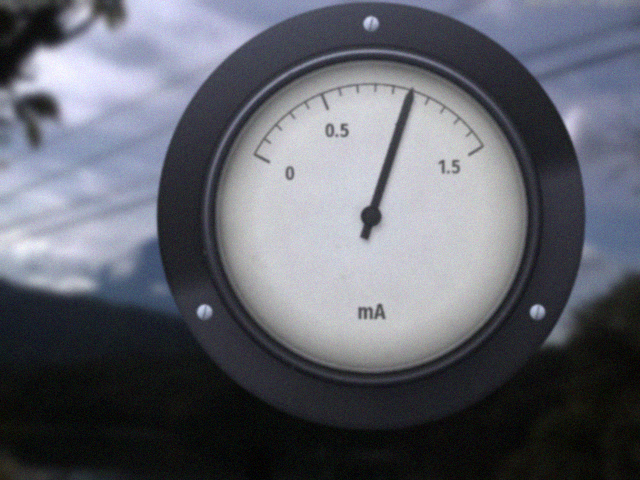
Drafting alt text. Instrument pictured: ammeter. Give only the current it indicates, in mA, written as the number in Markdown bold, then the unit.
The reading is **1** mA
